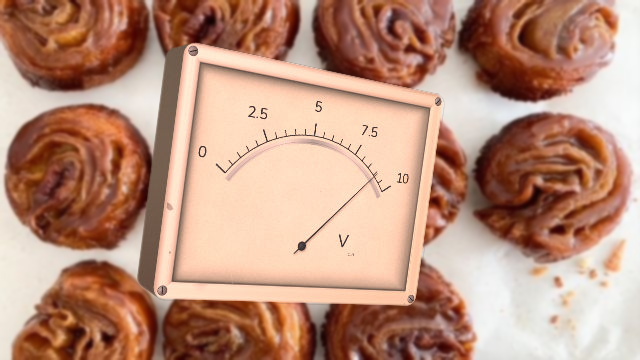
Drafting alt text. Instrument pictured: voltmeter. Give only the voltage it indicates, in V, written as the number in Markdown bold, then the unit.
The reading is **9** V
